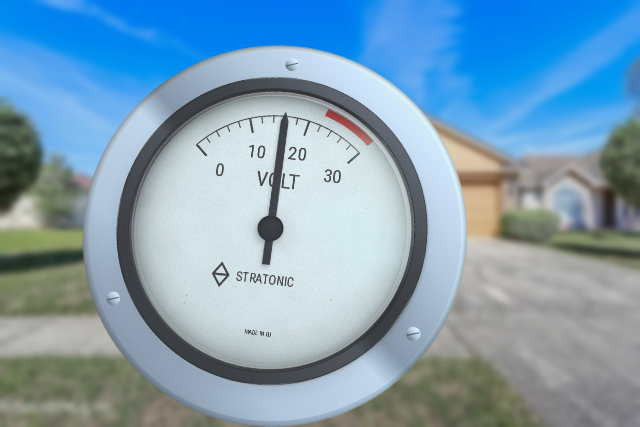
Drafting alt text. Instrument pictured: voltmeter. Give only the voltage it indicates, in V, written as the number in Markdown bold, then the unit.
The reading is **16** V
